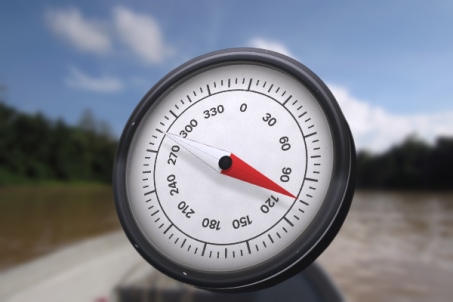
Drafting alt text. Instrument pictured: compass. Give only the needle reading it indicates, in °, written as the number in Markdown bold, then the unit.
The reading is **105** °
